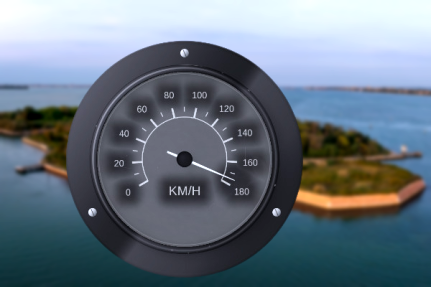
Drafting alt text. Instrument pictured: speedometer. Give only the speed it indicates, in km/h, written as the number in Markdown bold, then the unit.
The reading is **175** km/h
